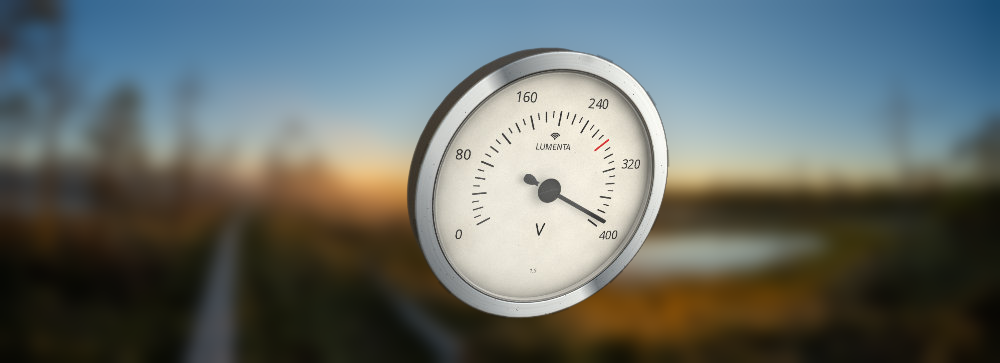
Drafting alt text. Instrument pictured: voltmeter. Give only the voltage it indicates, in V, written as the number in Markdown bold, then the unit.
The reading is **390** V
